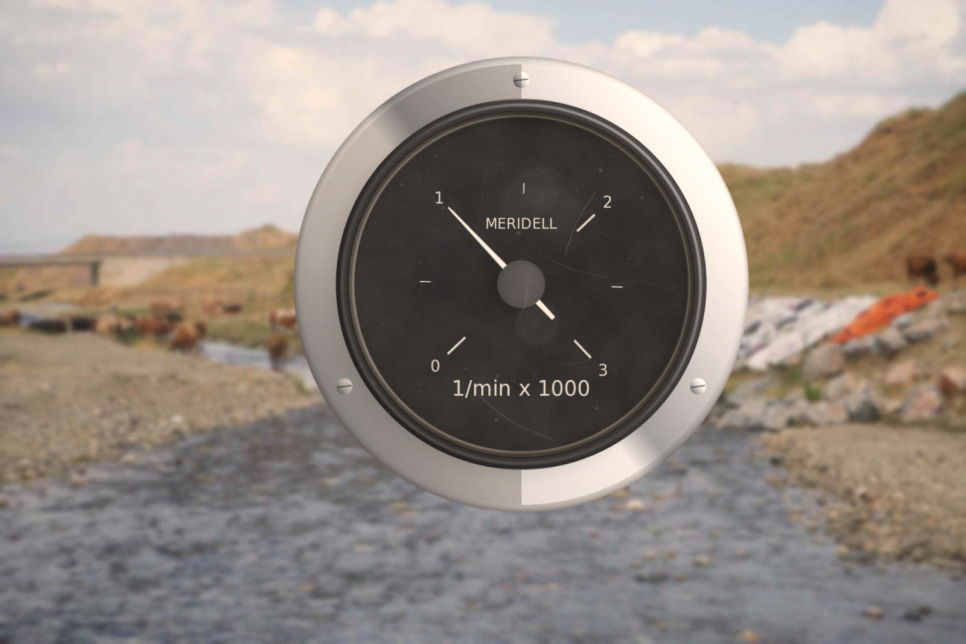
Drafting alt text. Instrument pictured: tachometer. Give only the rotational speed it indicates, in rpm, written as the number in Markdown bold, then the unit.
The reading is **1000** rpm
